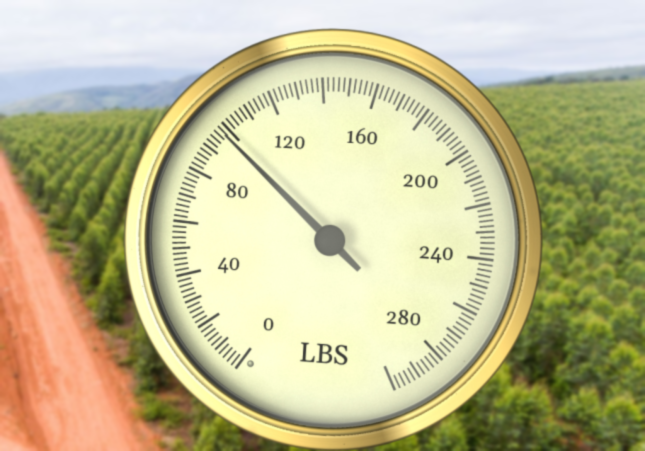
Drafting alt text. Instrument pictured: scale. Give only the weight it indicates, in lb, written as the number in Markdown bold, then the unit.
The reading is **98** lb
